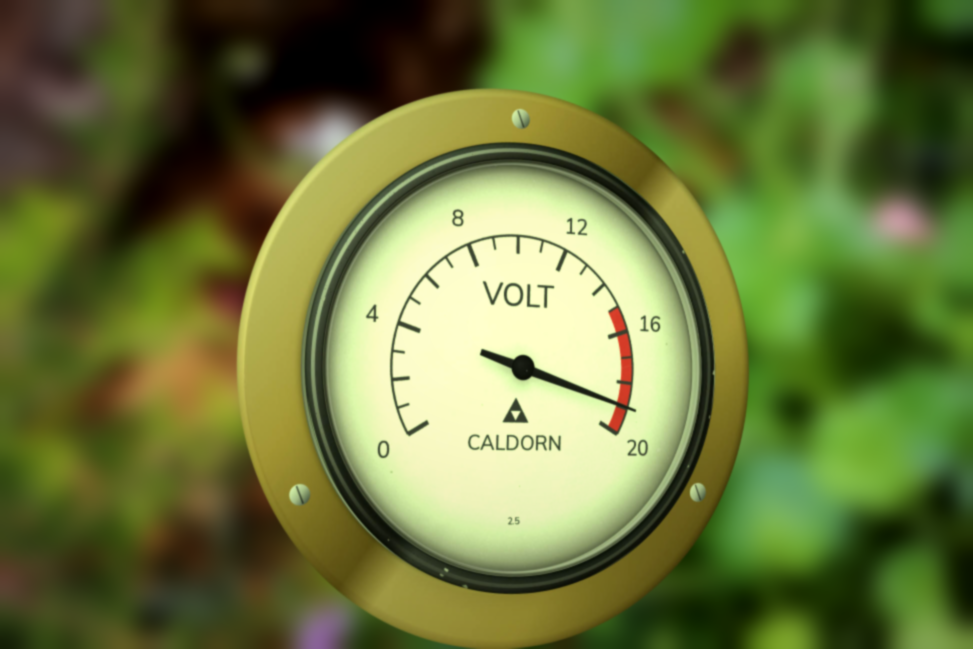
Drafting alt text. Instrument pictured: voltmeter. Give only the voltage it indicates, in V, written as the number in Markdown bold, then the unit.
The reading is **19** V
